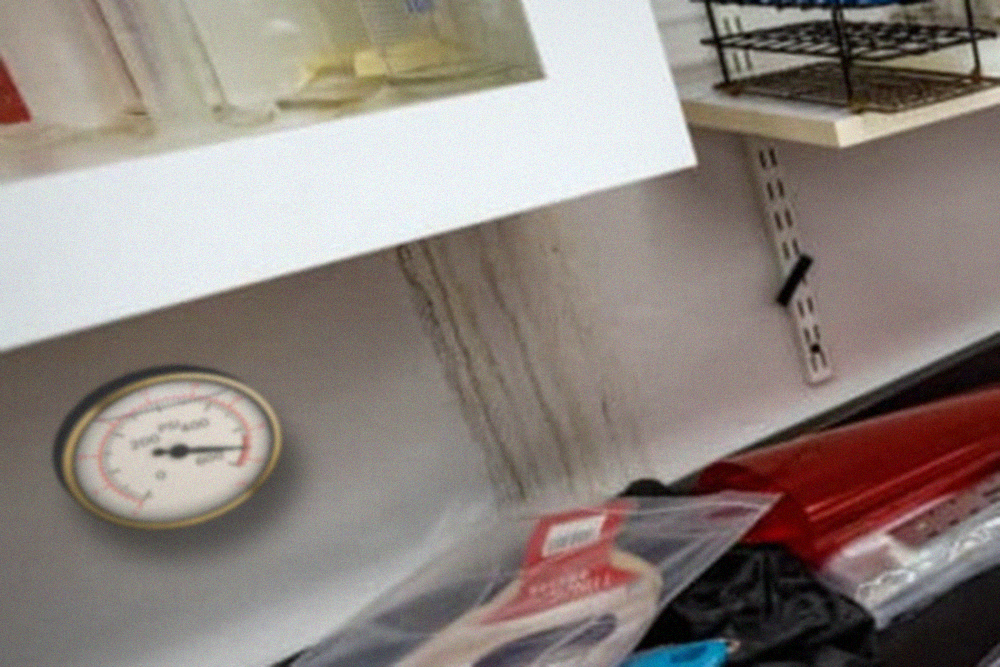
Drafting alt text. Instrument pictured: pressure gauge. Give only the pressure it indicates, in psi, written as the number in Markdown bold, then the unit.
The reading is **550** psi
